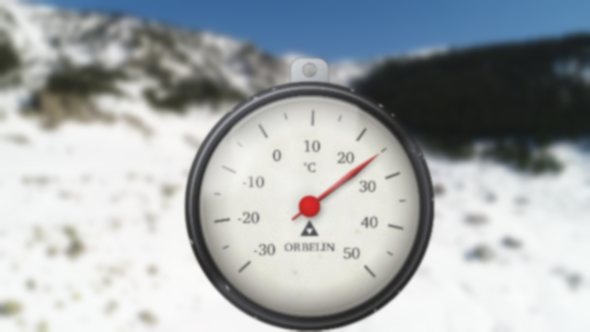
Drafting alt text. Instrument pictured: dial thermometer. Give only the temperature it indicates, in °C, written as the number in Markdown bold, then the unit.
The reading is **25** °C
